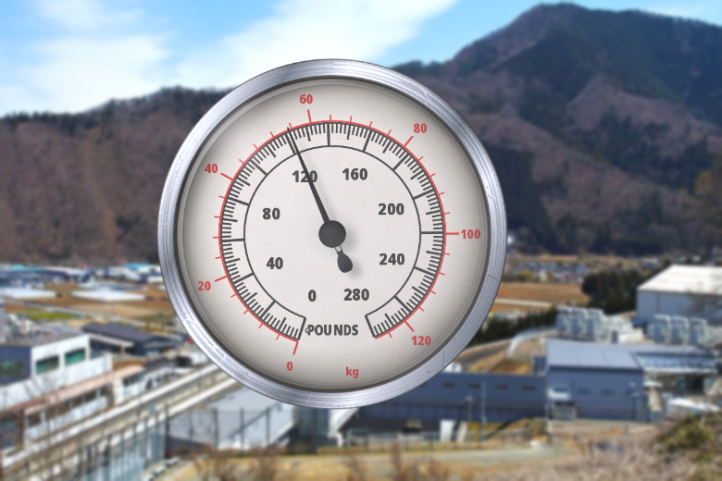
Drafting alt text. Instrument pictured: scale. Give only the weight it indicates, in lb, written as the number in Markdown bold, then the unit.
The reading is **122** lb
